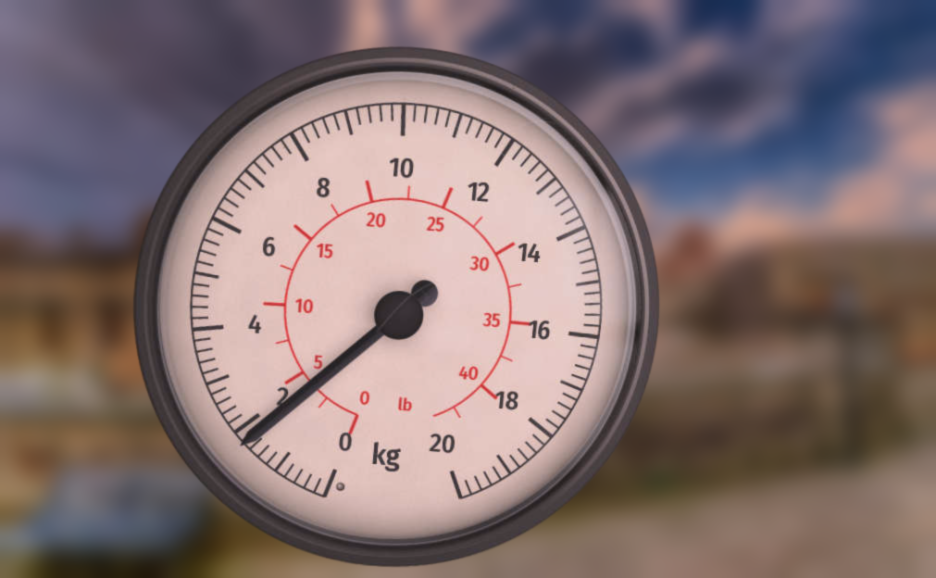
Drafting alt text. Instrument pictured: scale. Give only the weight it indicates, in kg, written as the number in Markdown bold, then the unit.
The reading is **1.8** kg
